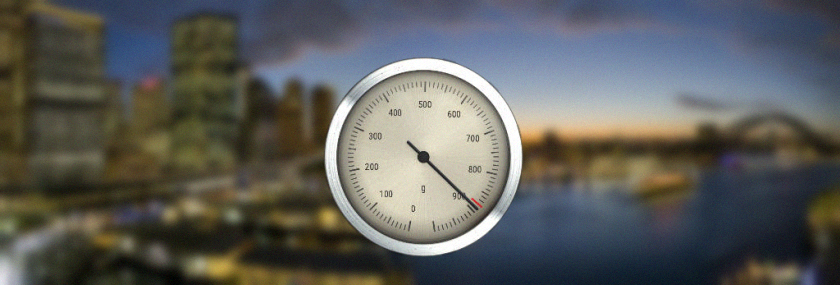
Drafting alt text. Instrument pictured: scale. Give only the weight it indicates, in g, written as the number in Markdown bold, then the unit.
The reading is **890** g
